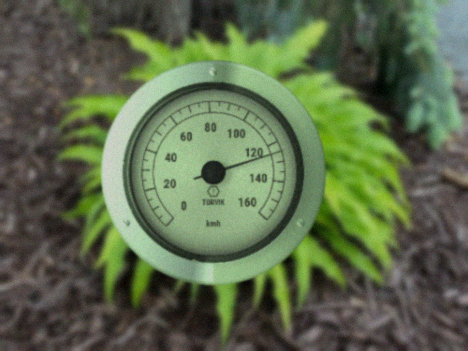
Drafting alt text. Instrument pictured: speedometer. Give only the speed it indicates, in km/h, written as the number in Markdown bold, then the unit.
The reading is **125** km/h
